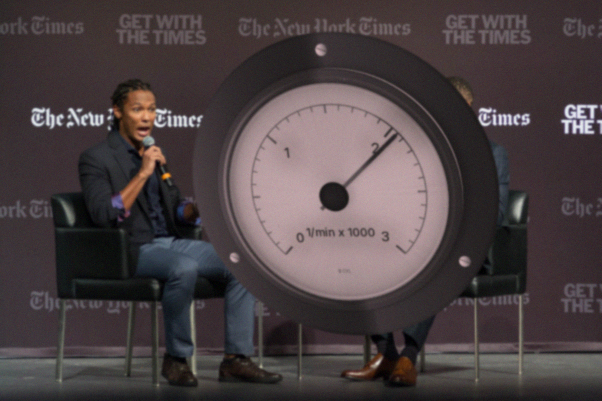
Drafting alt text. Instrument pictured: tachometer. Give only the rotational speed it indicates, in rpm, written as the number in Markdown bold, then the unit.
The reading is **2050** rpm
